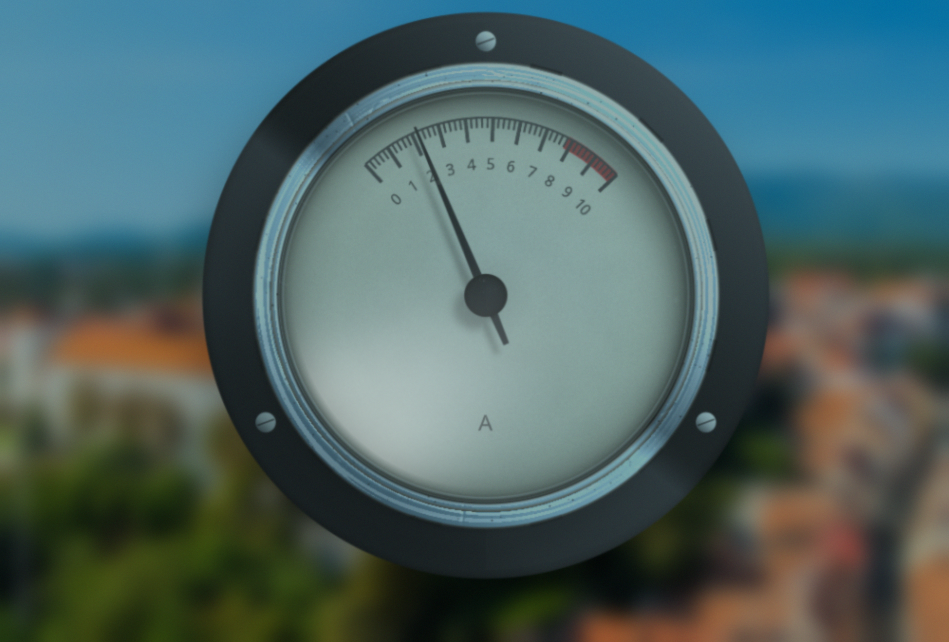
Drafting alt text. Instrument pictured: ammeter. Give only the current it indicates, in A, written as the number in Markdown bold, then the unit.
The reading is **2.2** A
